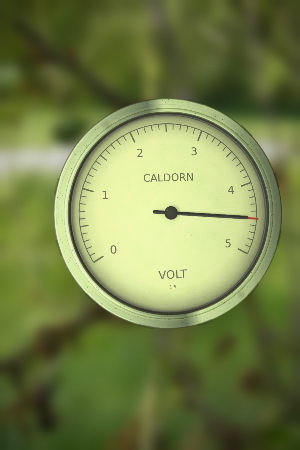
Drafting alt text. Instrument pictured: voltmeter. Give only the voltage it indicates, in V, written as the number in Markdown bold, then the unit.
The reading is **4.5** V
